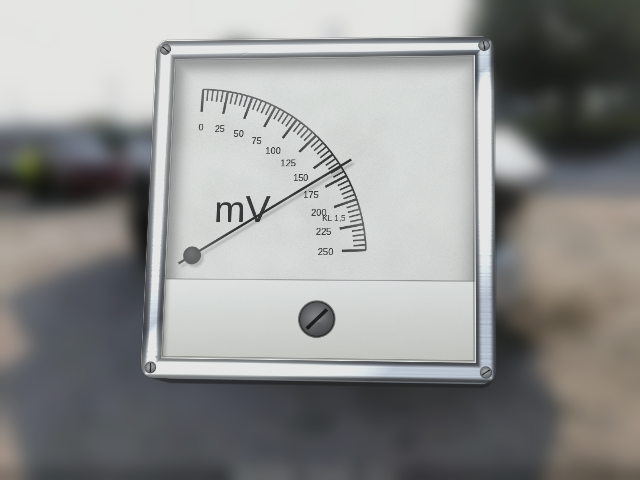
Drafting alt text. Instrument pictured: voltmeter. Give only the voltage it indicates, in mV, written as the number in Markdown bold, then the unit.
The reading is **165** mV
